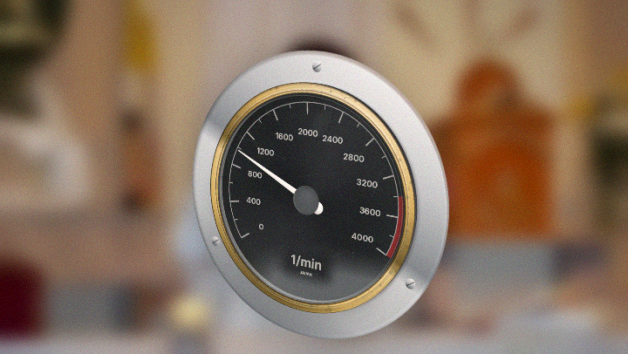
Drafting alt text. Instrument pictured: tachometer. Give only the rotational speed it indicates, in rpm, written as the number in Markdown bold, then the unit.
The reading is **1000** rpm
